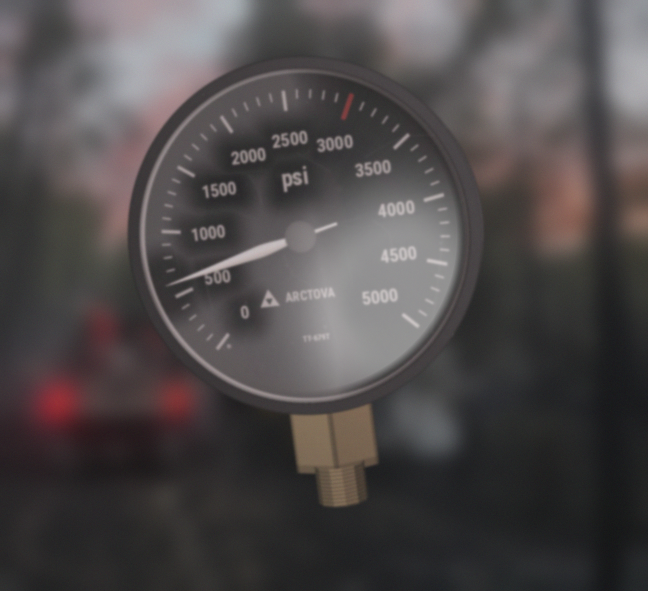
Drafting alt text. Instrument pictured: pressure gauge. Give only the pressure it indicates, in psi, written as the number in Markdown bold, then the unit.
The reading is **600** psi
